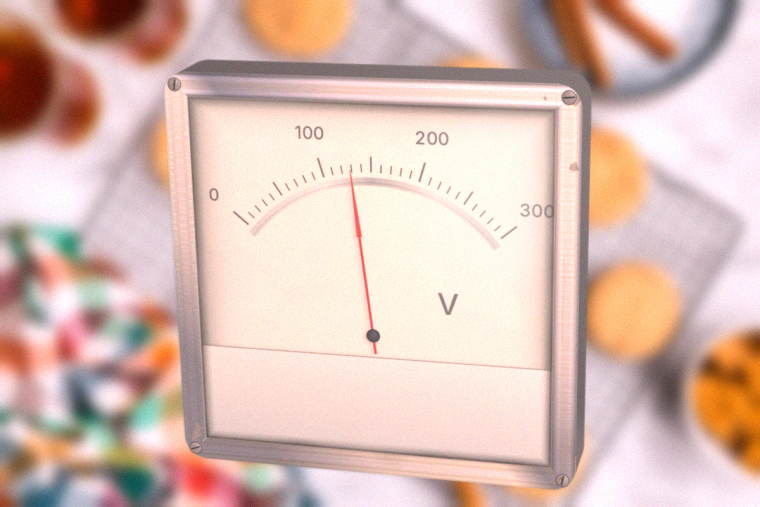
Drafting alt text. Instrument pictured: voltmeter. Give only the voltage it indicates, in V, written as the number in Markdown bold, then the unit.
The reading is **130** V
